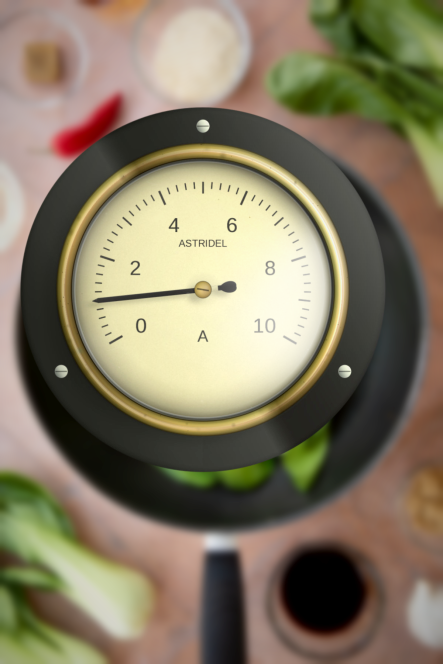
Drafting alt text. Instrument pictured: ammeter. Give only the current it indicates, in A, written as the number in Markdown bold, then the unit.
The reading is **1** A
